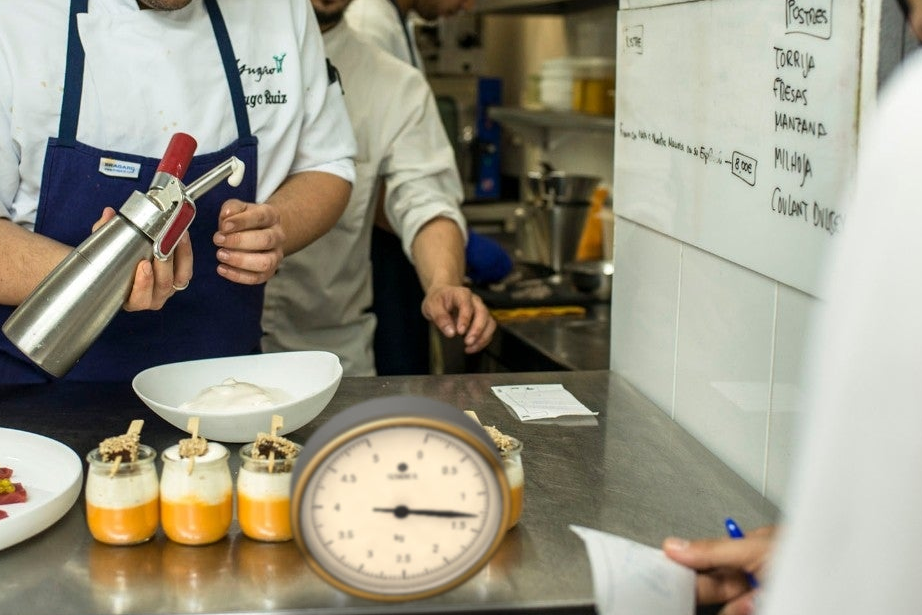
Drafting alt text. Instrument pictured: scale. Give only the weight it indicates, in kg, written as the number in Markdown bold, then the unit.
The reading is **1.25** kg
